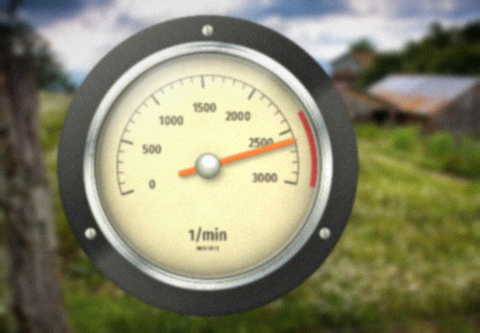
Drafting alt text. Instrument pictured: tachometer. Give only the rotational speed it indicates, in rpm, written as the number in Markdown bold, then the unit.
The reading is **2600** rpm
